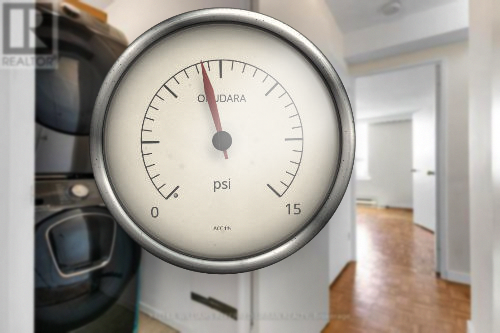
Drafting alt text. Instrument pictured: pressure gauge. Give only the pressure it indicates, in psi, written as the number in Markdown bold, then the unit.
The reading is **6.75** psi
